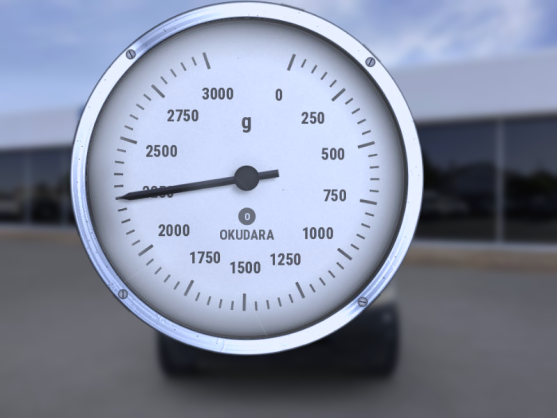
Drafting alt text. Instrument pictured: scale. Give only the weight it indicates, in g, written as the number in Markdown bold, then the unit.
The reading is **2250** g
